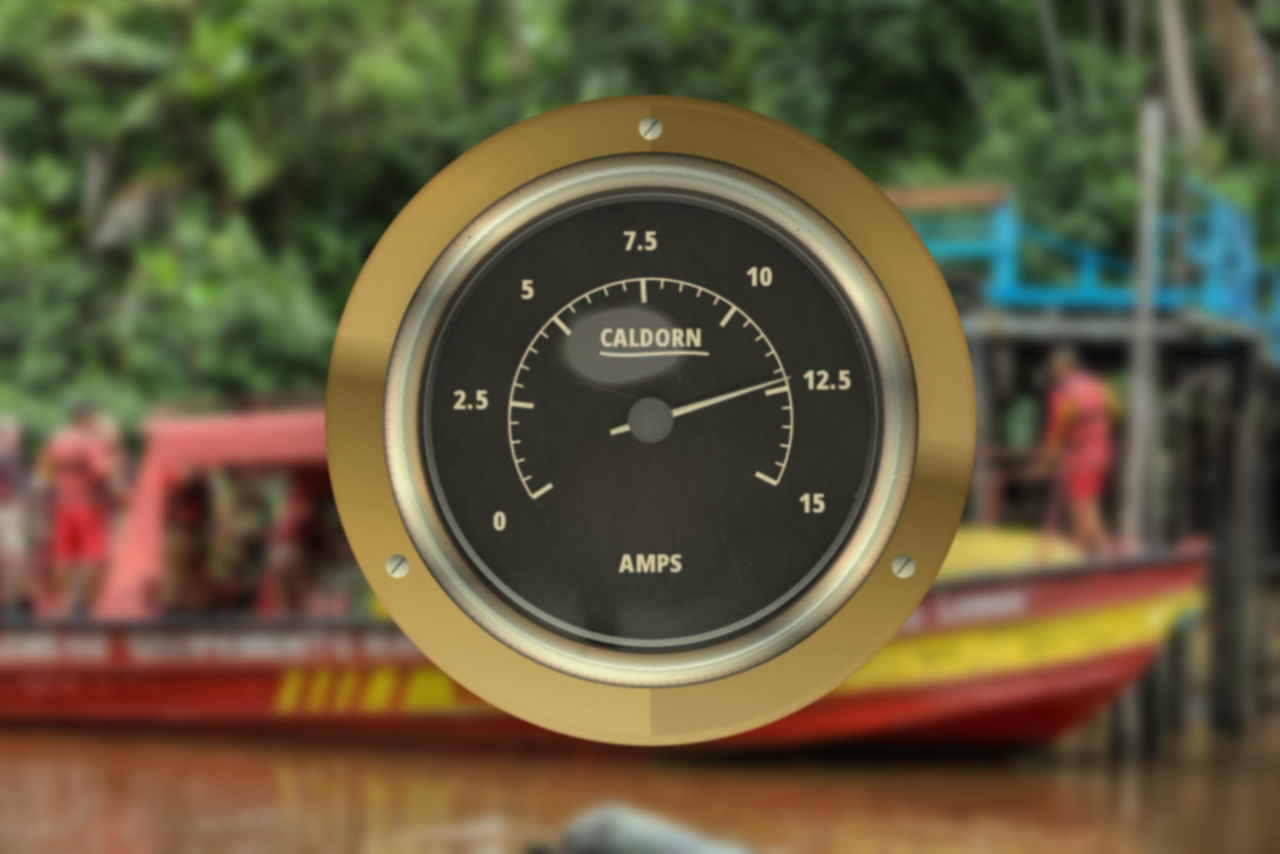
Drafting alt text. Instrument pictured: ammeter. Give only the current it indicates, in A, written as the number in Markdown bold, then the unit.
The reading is **12.25** A
